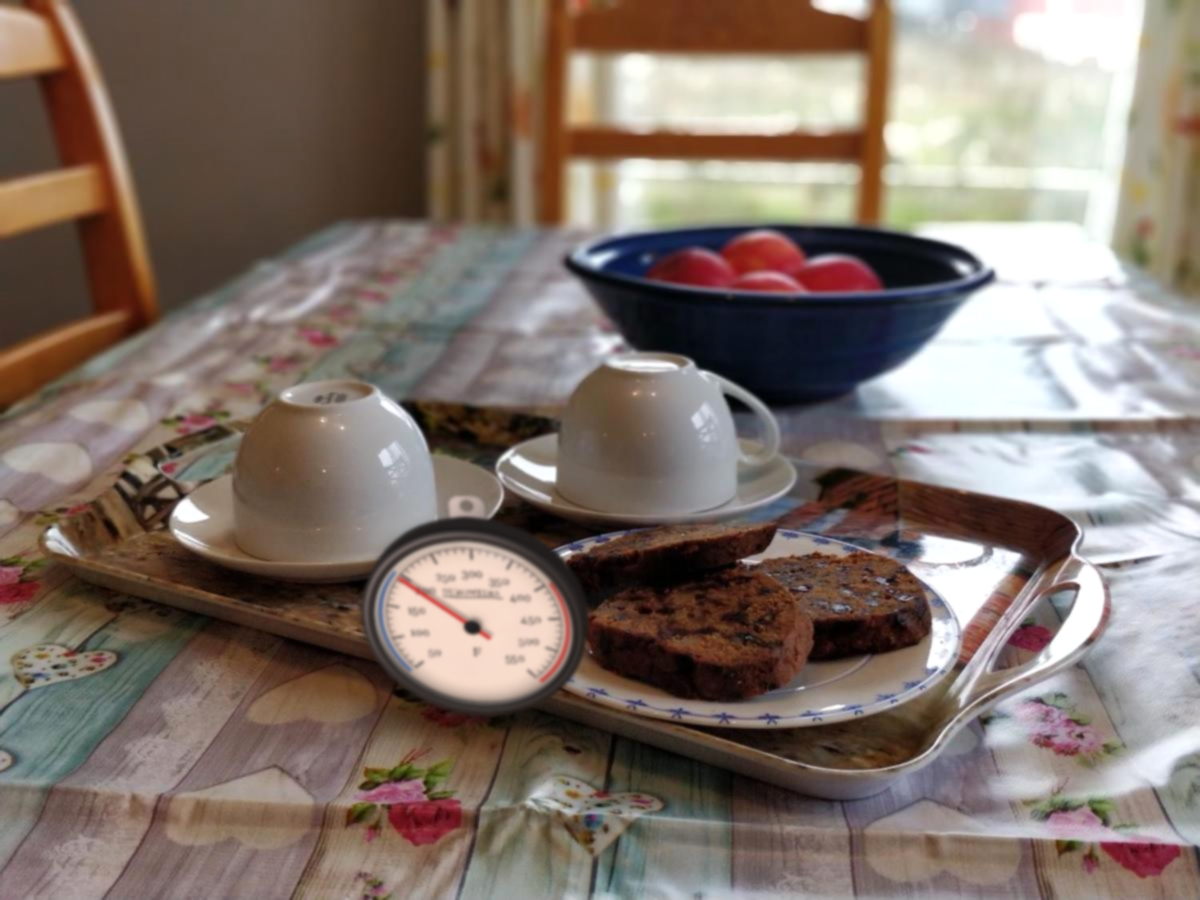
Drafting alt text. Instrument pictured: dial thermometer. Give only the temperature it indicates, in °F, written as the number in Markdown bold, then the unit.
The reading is **200** °F
